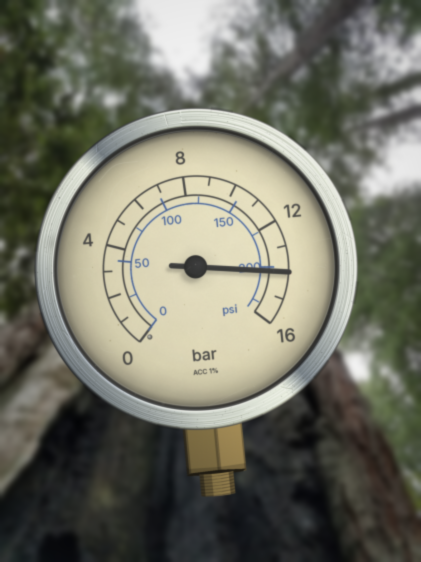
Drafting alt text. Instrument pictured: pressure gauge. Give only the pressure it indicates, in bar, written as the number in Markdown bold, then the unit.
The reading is **14** bar
